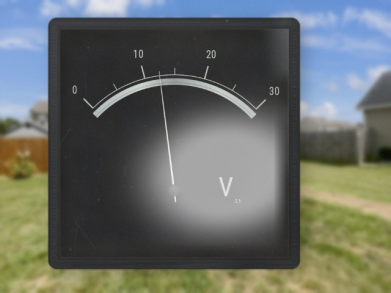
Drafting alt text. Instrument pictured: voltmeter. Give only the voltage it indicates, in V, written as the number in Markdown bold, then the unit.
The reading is **12.5** V
